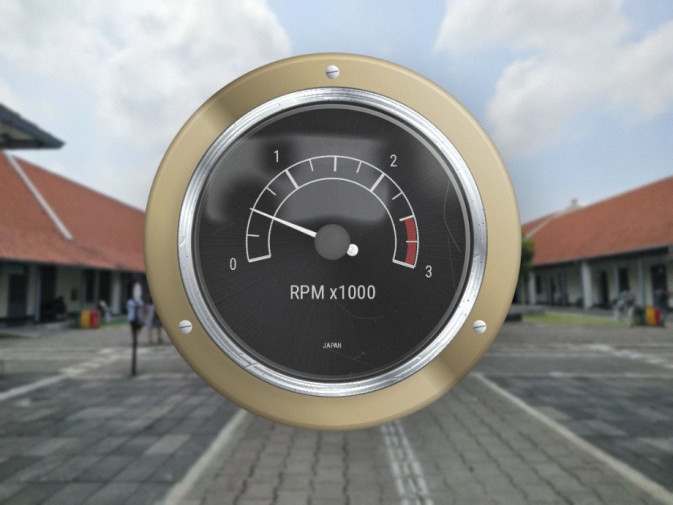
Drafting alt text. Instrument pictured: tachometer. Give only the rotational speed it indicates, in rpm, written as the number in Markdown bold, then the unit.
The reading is **500** rpm
